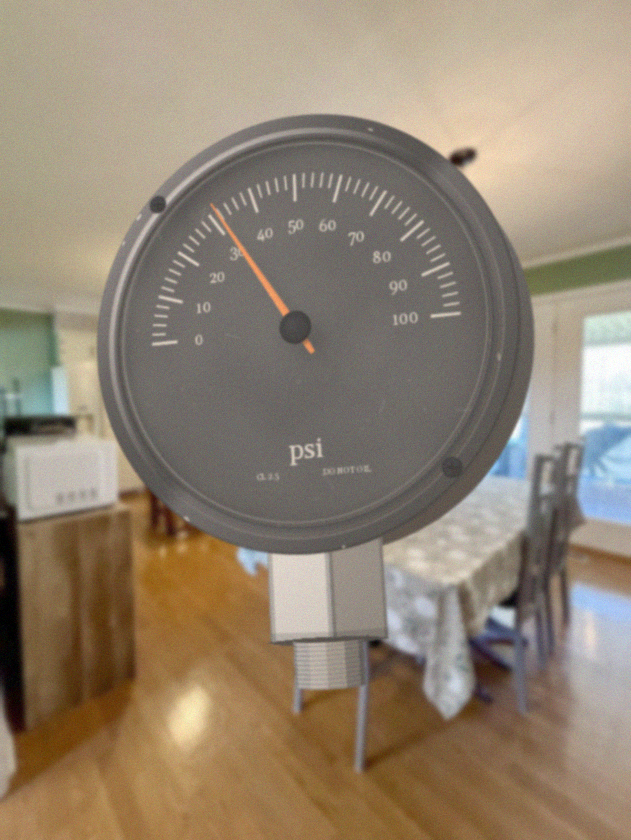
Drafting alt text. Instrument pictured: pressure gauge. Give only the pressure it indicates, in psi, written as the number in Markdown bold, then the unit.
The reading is **32** psi
